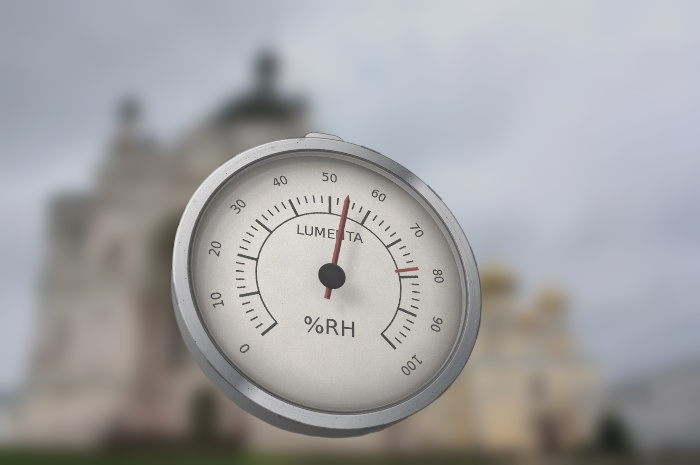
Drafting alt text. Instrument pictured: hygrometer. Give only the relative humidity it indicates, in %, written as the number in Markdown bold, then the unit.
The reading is **54** %
